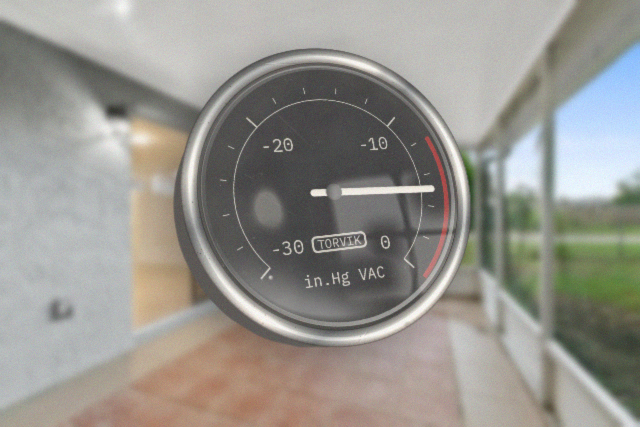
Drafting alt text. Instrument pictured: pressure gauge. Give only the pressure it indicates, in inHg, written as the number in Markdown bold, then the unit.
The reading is **-5** inHg
